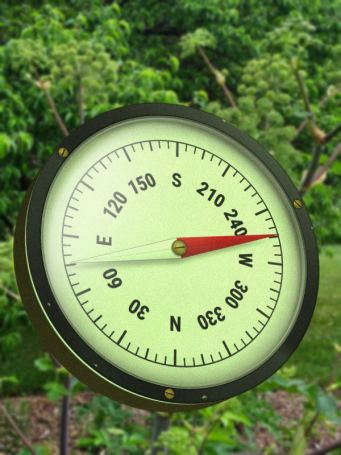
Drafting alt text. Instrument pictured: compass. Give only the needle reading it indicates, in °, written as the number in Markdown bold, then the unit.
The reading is **255** °
